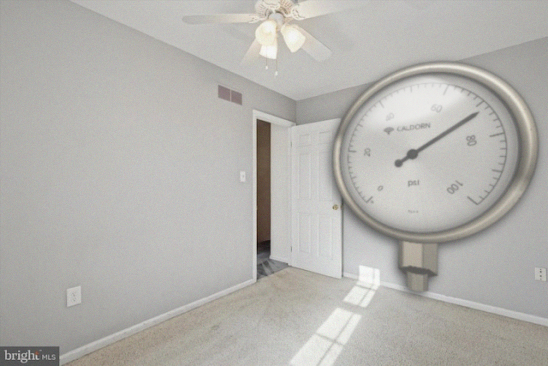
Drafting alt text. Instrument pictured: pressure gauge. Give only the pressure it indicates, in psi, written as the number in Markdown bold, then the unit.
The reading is **72** psi
